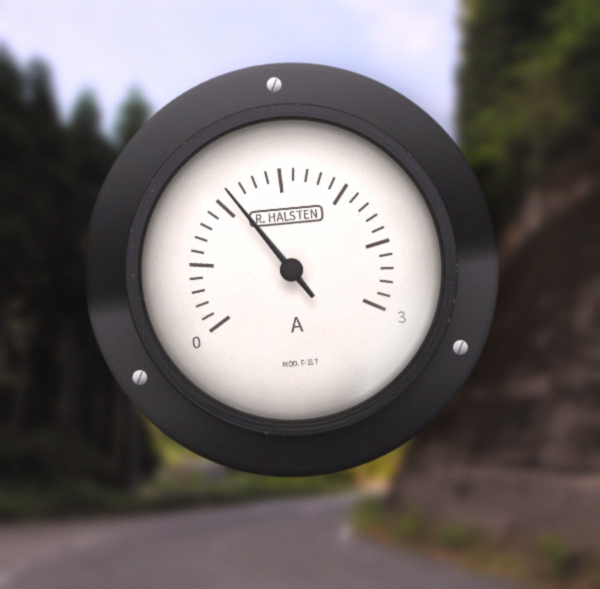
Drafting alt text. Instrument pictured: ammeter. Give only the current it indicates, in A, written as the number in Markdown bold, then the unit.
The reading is **1.1** A
